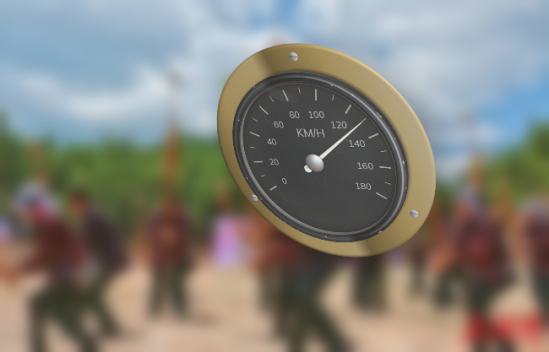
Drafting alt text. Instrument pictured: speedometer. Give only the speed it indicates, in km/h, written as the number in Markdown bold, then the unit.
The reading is **130** km/h
